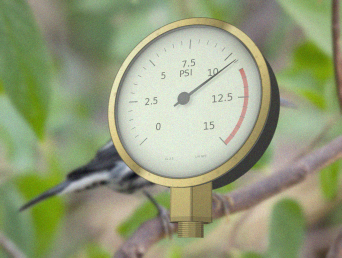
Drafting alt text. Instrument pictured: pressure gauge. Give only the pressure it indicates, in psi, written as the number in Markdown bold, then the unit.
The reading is **10.5** psi
